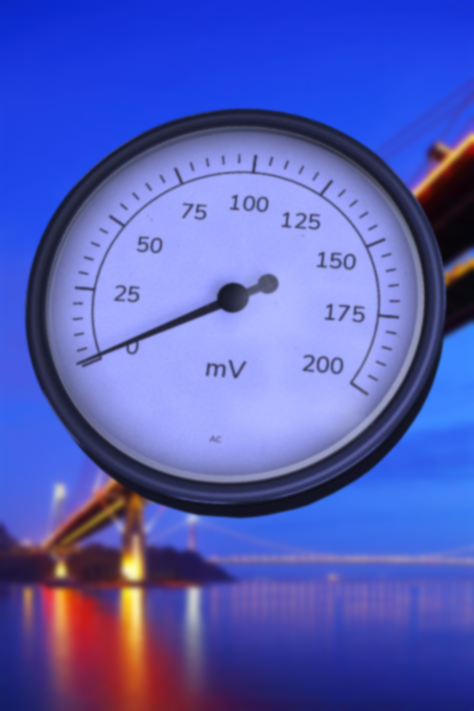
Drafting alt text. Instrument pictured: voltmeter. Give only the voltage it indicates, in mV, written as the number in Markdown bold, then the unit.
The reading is **0** mV
